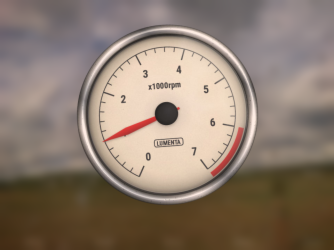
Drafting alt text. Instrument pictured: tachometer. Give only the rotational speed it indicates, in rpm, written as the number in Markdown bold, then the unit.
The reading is **1000** rpm
